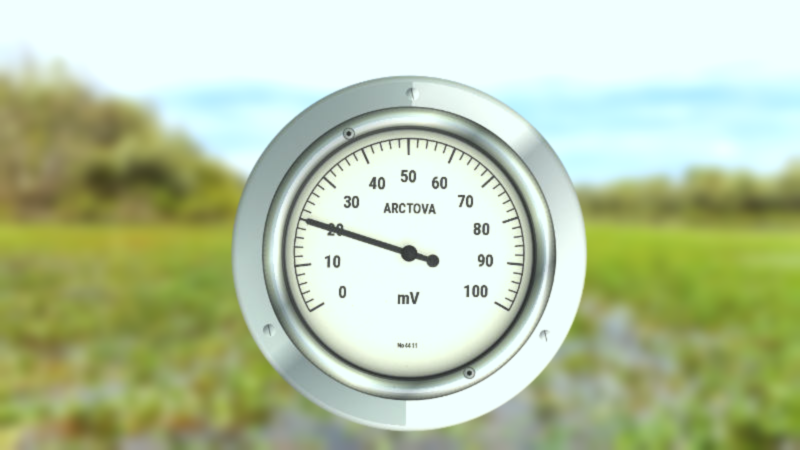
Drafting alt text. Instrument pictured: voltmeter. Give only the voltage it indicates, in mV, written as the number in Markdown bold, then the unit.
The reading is **20** mV
